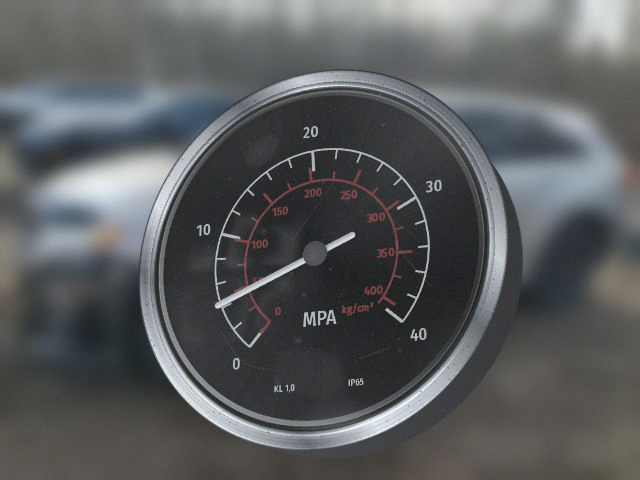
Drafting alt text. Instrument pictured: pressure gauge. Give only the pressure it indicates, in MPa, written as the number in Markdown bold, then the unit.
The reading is **4** MPa
